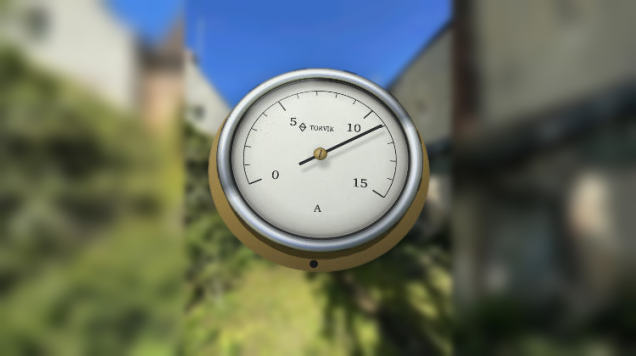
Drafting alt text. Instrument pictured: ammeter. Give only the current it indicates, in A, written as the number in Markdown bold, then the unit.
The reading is **11** A
